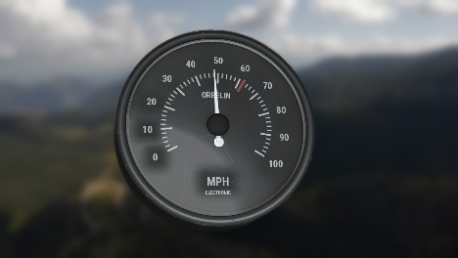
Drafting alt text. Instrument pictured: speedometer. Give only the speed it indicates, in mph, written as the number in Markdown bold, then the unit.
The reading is **48** mph
